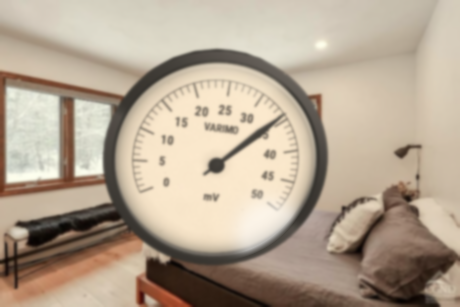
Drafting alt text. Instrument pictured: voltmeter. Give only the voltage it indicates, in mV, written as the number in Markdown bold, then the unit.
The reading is **34** mV
